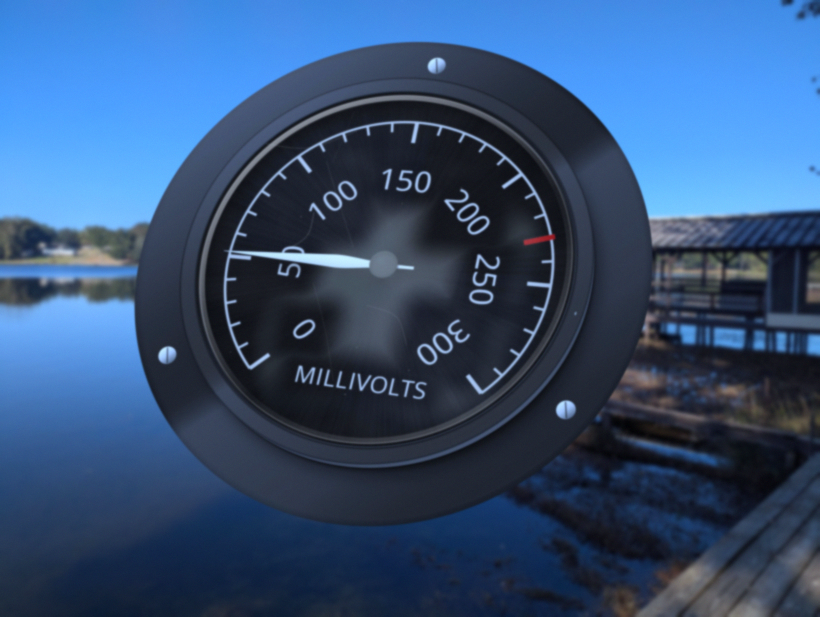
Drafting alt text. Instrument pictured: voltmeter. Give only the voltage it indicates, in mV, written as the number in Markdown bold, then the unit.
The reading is **50** mV
